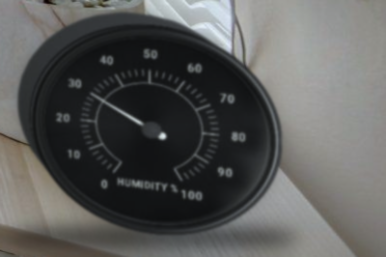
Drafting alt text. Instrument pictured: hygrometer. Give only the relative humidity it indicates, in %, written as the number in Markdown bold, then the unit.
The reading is **30** %
